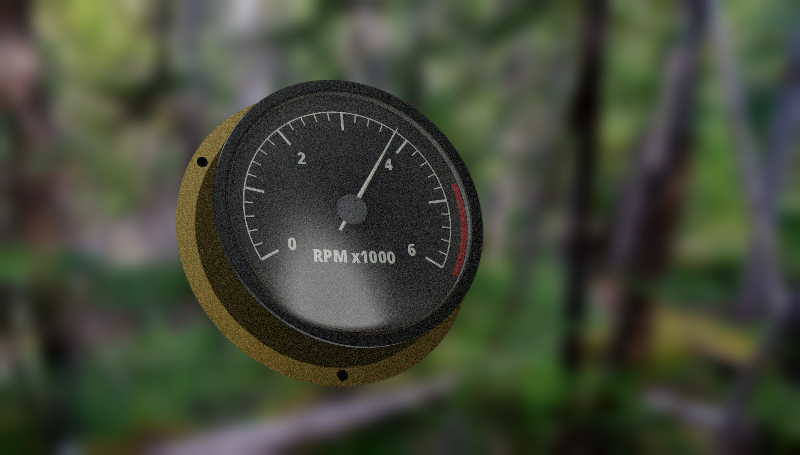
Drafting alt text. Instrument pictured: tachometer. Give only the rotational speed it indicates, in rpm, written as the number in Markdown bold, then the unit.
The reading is **3800** rpm
